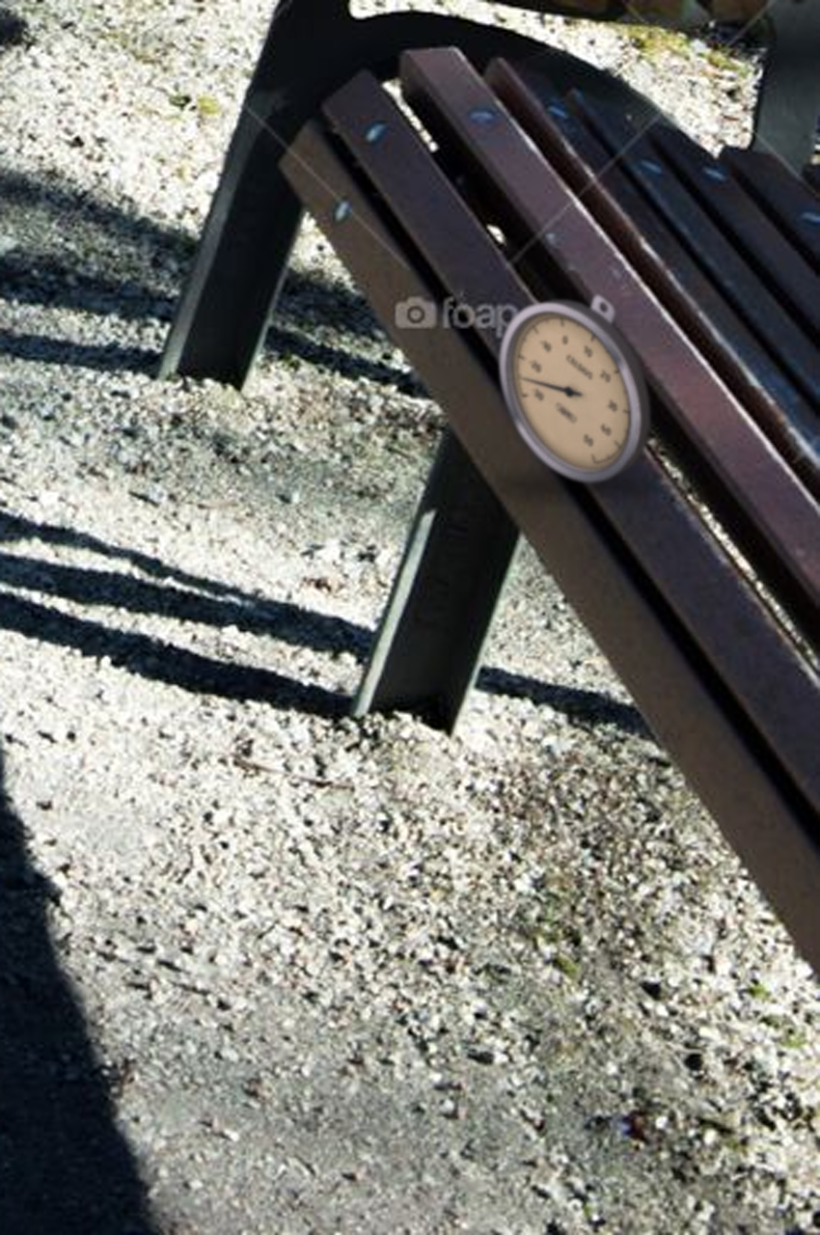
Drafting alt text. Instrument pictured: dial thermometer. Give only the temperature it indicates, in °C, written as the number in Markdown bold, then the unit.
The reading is **-25** °C
